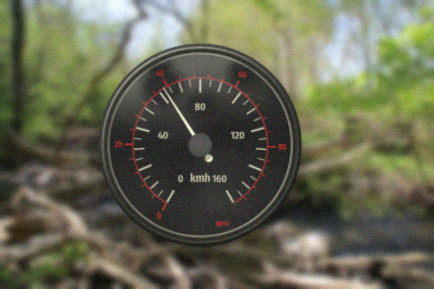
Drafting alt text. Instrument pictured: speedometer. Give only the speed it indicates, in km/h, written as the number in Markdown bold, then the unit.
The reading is **62.5** km/h
